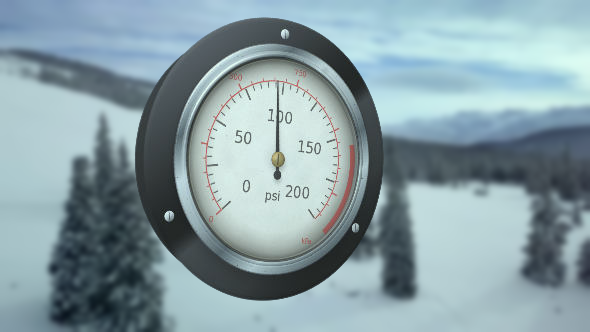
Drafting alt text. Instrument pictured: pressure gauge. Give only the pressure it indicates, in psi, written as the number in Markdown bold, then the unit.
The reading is **95** psi
